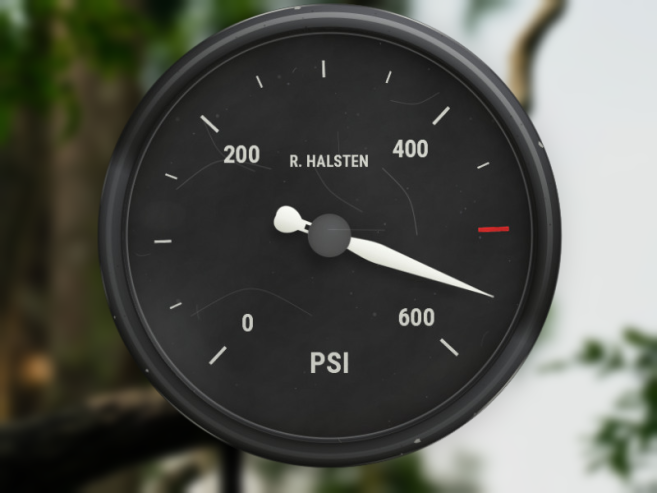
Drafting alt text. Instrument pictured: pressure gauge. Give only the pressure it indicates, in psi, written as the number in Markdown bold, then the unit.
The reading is **550** psi
